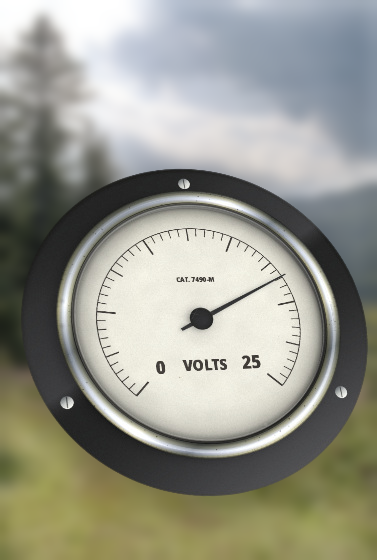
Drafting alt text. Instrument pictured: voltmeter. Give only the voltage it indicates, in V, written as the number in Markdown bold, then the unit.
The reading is **18.5** V
